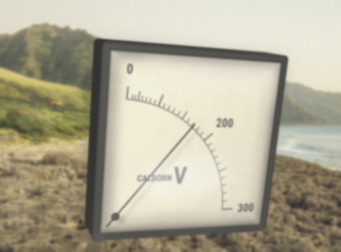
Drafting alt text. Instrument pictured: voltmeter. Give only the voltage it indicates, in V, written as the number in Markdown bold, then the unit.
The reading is **170** V
